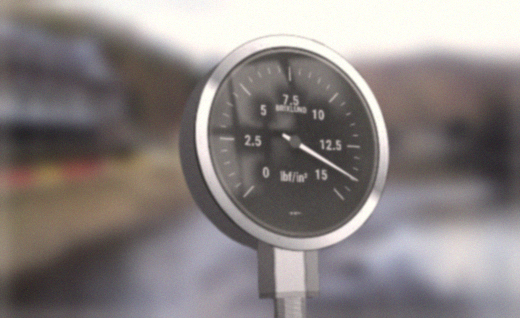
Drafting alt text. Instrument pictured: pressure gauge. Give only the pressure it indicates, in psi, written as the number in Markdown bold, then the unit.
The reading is **14** psi
